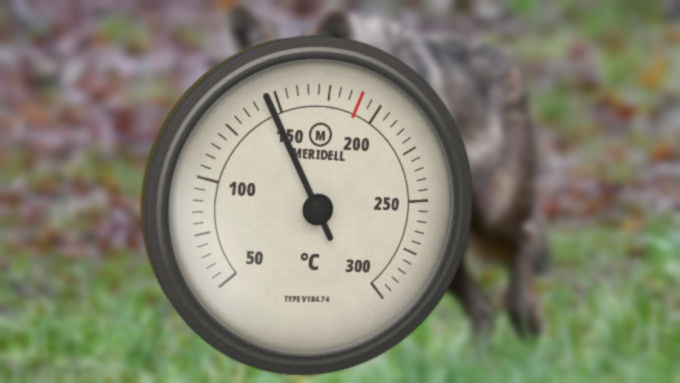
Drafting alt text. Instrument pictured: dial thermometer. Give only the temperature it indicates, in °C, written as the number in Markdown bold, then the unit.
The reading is **145** °C
